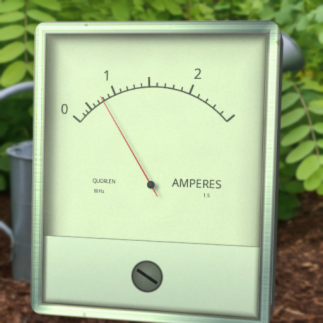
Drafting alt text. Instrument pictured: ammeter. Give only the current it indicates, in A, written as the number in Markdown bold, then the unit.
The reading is **0.8** A
